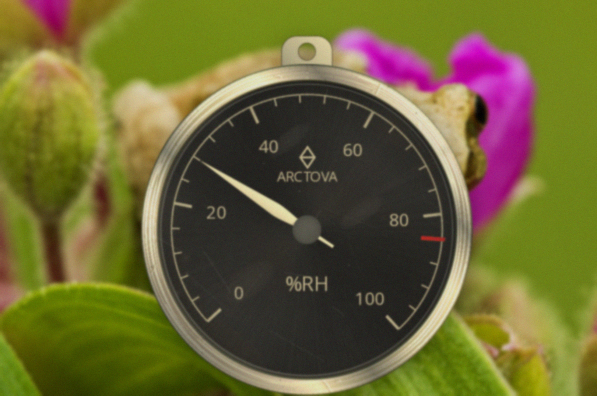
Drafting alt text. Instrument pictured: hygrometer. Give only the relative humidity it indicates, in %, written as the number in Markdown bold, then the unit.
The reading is **28** %
